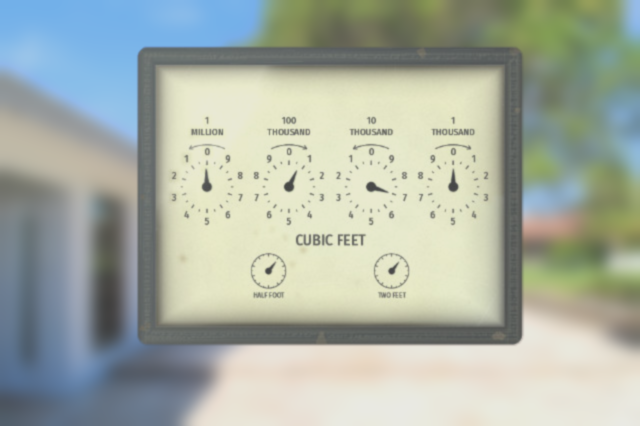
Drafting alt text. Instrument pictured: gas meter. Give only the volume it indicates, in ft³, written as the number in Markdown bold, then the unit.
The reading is **7000** ft³
